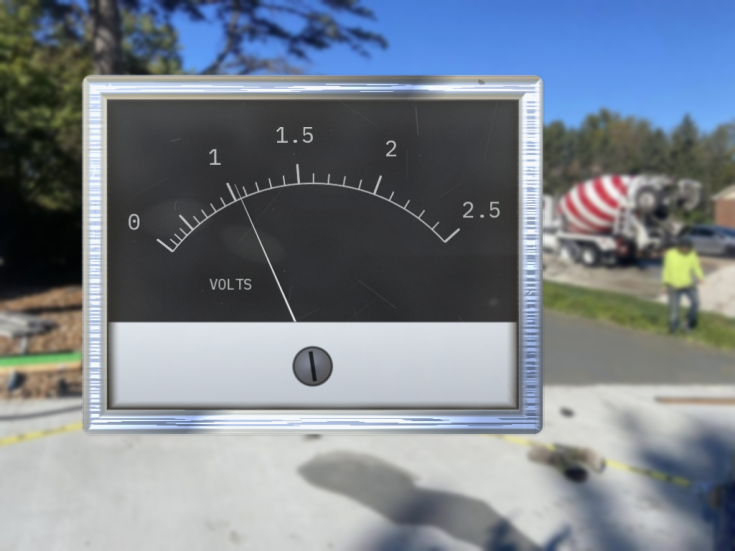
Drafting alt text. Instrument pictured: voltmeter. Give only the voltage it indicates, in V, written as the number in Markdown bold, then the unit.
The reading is **1.05** V
